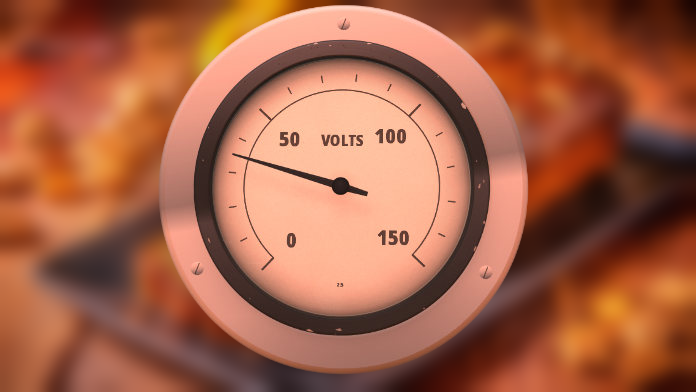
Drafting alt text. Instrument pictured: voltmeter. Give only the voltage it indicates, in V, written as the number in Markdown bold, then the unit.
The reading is **35** V
